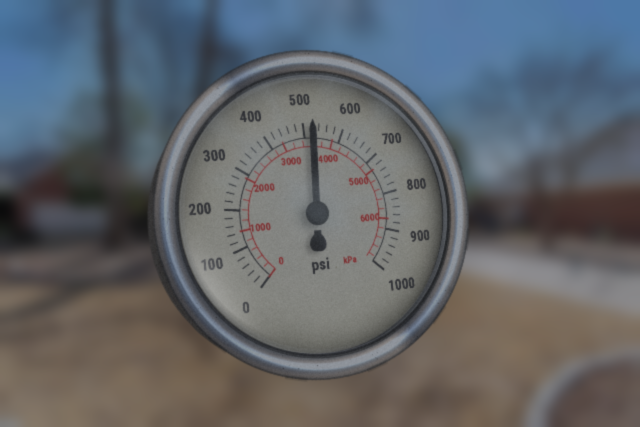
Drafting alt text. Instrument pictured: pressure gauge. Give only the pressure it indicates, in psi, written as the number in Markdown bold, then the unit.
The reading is **520** psi
